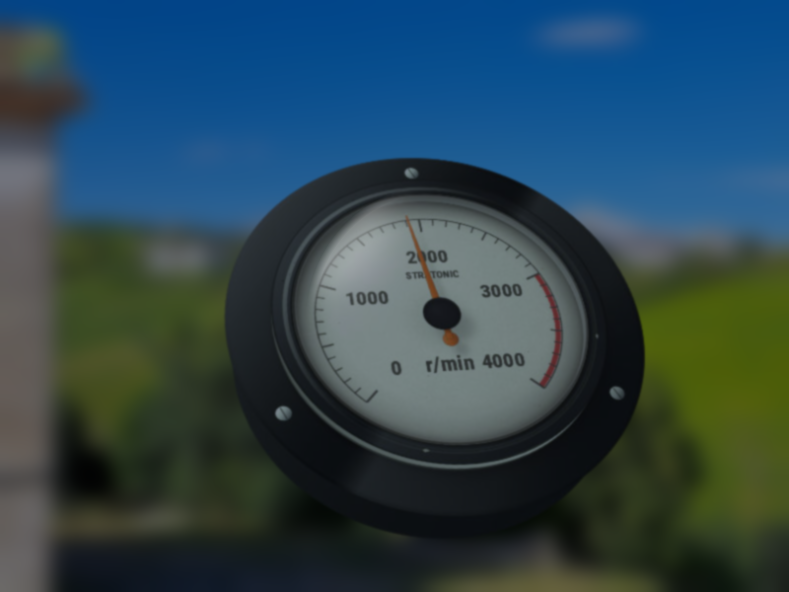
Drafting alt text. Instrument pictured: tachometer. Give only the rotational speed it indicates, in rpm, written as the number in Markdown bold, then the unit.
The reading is **1900** rpm
